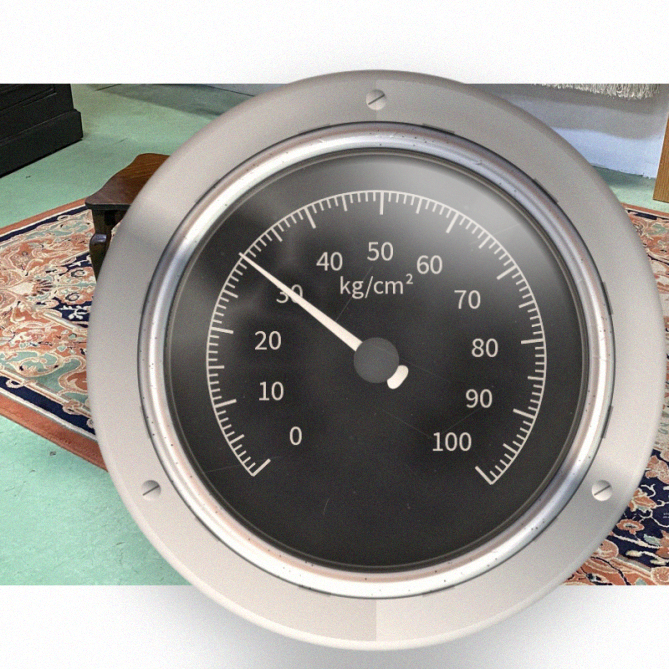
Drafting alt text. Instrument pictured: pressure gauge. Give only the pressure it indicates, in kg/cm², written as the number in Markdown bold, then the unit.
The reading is **30** kg/cm²
